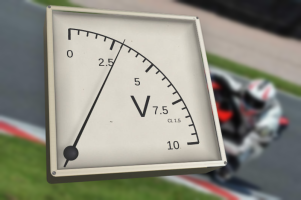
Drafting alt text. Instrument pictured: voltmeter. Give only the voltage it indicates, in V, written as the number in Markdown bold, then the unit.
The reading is **3** V
